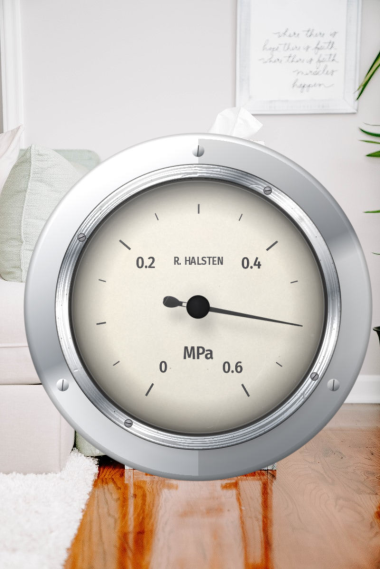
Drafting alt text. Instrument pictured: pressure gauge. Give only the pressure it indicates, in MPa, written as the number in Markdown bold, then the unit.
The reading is **0.5** MPa
